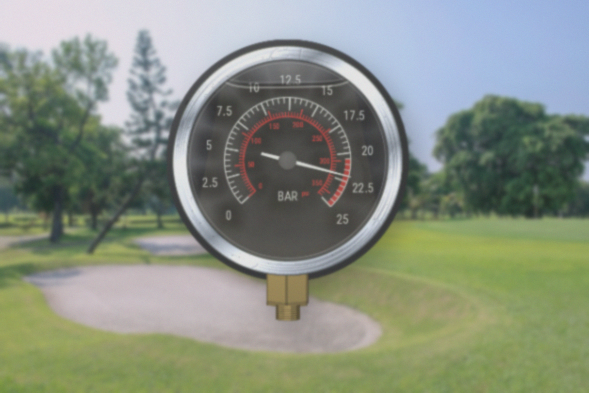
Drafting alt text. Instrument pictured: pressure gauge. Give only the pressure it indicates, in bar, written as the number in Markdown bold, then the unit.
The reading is **22** bar
